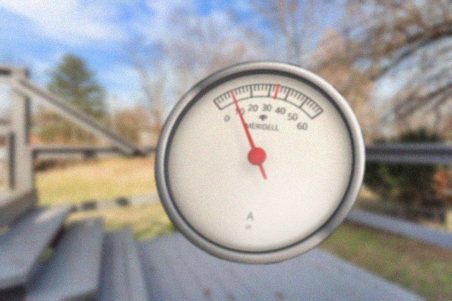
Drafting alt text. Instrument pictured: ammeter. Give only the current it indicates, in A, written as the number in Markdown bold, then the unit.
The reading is **10** A
